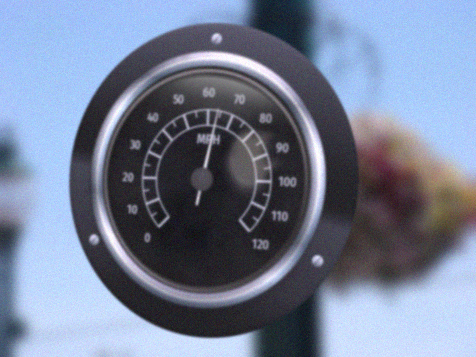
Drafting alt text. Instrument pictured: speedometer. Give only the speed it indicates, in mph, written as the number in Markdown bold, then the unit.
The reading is **65** mph
